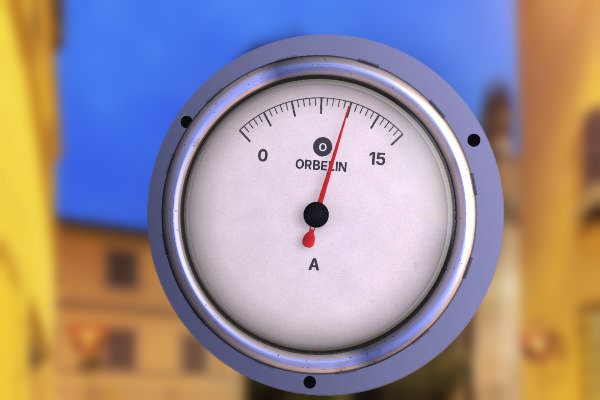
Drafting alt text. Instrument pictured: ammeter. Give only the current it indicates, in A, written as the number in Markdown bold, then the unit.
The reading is **10** A
